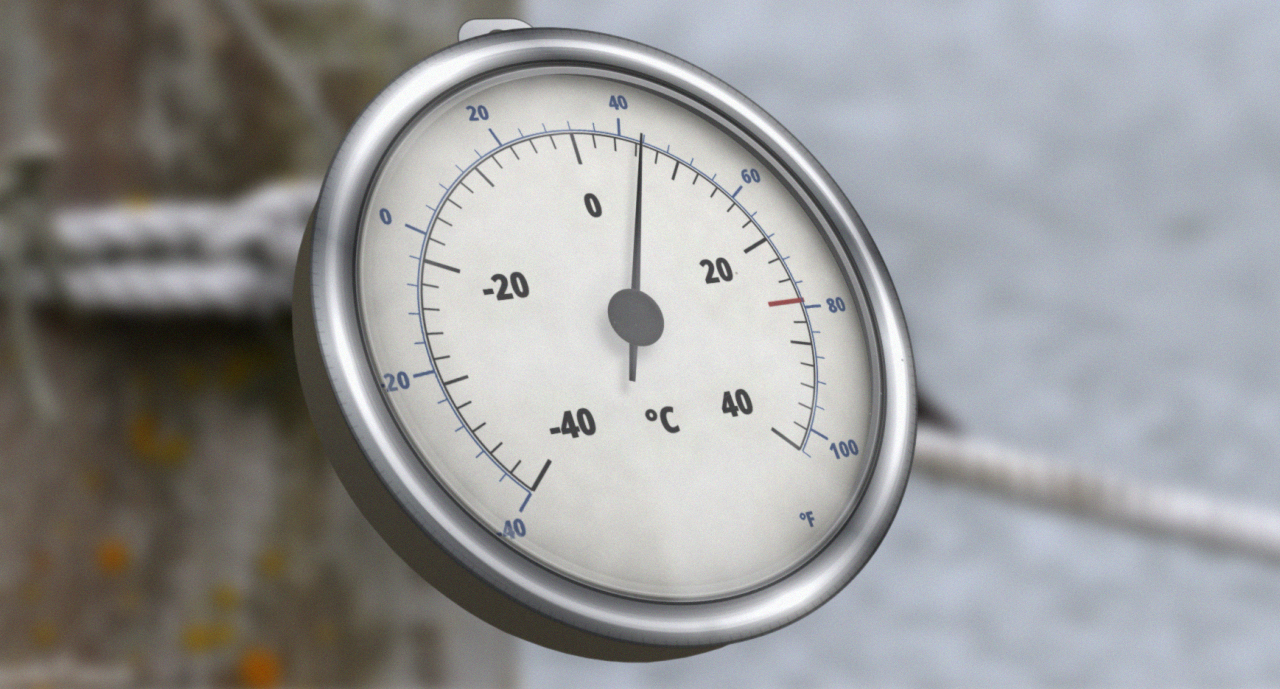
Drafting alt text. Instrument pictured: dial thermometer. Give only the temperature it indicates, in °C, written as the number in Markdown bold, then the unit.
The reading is **6** °C
